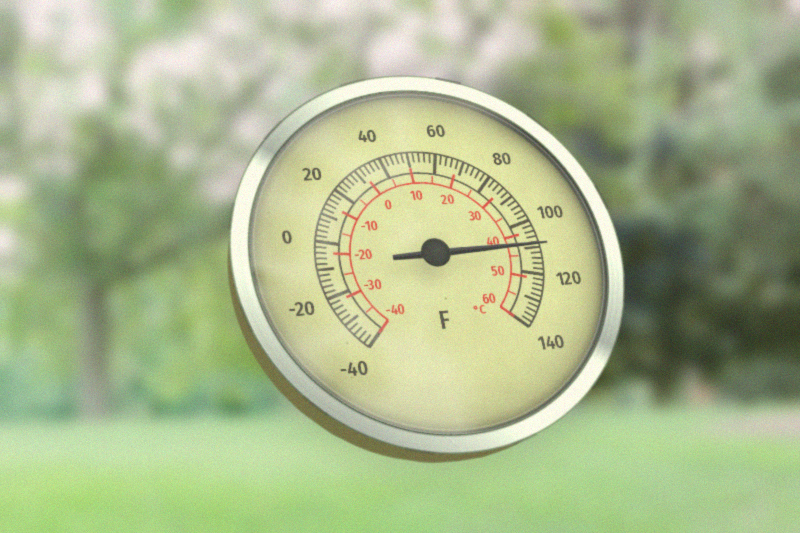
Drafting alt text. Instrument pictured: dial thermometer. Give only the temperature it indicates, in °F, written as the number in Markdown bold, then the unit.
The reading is **110** °F
